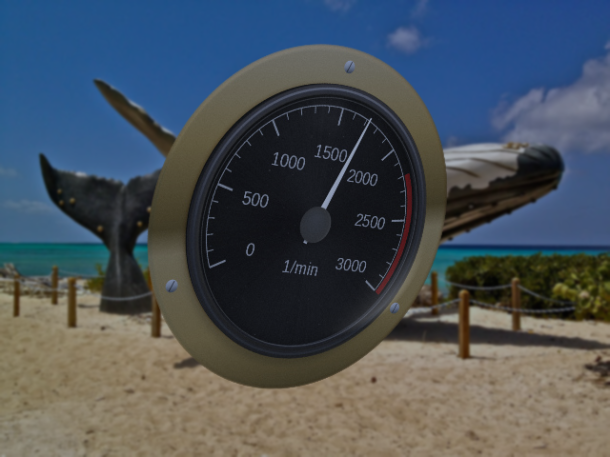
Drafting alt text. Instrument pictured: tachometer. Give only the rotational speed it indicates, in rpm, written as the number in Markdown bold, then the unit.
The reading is **1700** rpm
